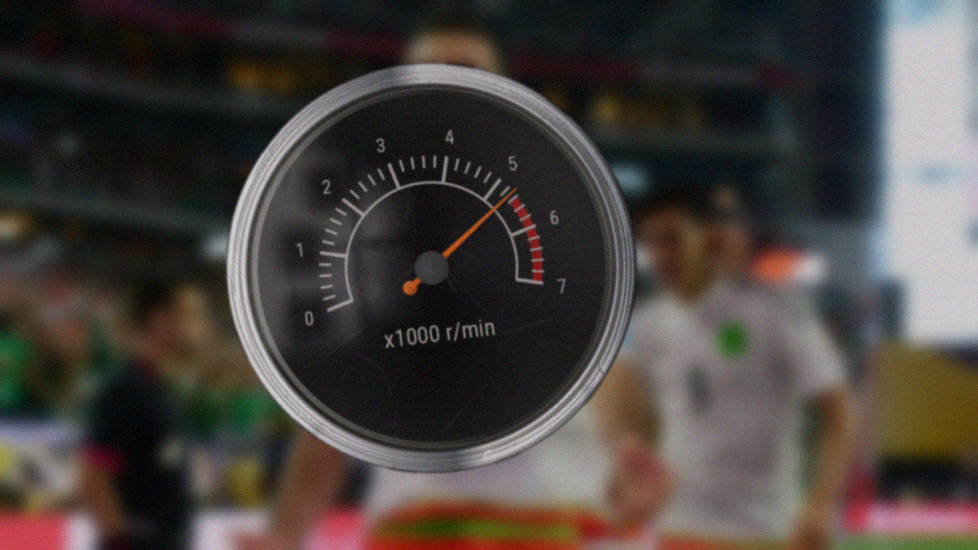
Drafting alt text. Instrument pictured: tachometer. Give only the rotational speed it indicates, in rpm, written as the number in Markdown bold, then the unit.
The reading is **5300** rpm
